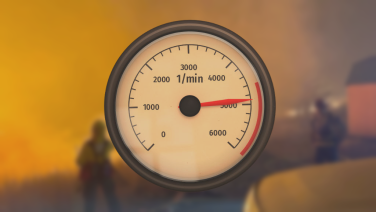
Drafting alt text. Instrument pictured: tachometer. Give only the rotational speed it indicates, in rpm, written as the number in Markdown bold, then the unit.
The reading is **4900** rpm
